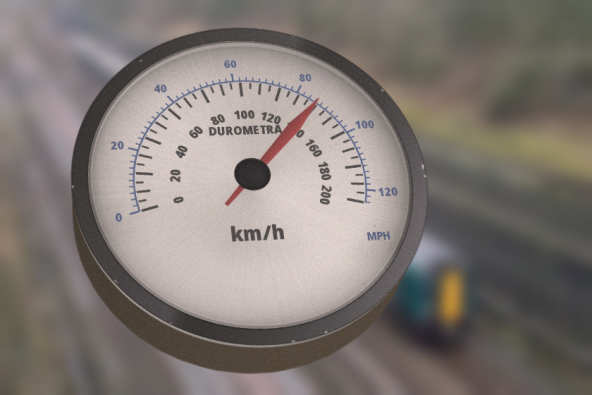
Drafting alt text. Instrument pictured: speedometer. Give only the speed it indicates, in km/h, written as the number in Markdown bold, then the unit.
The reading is **140** km/h
